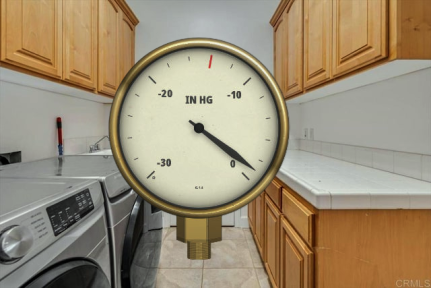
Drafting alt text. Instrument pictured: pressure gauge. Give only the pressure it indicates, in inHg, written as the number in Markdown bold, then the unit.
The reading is **-1** inHg
